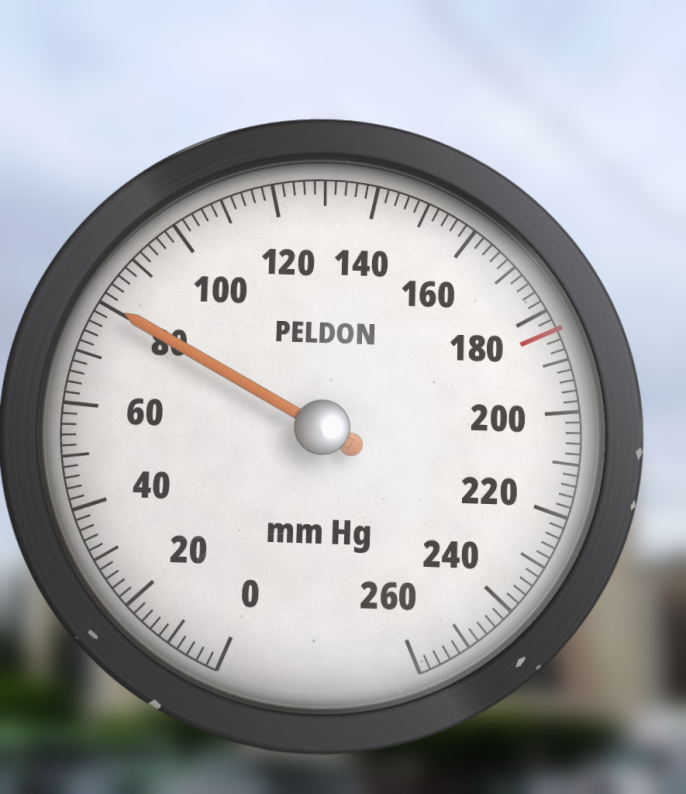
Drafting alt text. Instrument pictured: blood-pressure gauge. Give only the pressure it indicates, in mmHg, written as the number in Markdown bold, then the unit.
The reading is **80** mmHg
